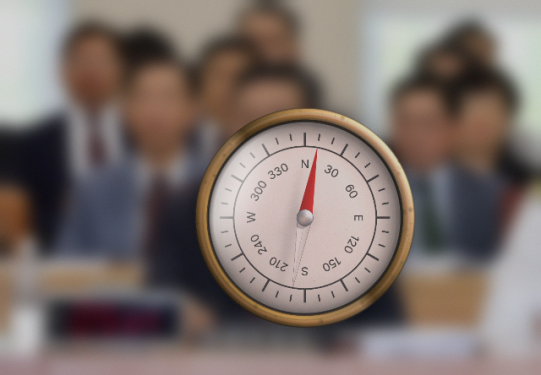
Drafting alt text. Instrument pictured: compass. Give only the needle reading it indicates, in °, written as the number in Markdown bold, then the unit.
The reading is **10** °
